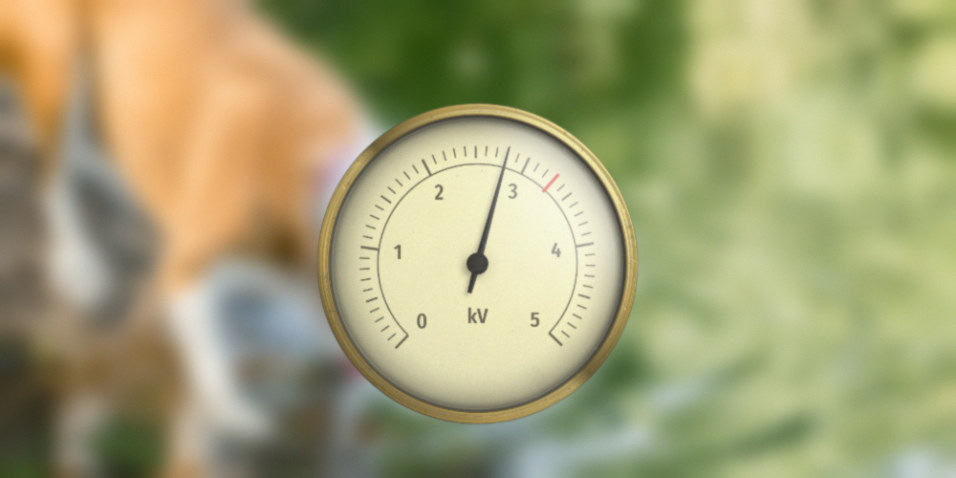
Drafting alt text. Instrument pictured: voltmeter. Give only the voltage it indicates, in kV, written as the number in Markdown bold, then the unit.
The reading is **2.8** kV
